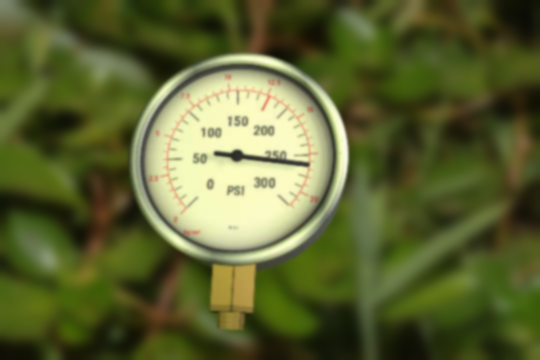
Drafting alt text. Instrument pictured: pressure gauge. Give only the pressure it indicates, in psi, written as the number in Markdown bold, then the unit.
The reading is **260** psi
